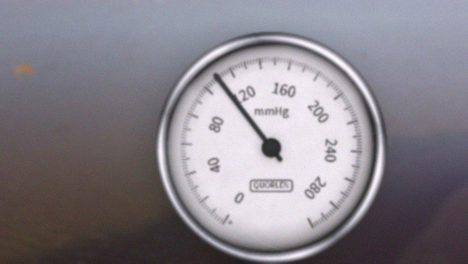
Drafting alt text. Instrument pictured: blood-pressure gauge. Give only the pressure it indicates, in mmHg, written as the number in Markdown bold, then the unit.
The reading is **110** mmHg
